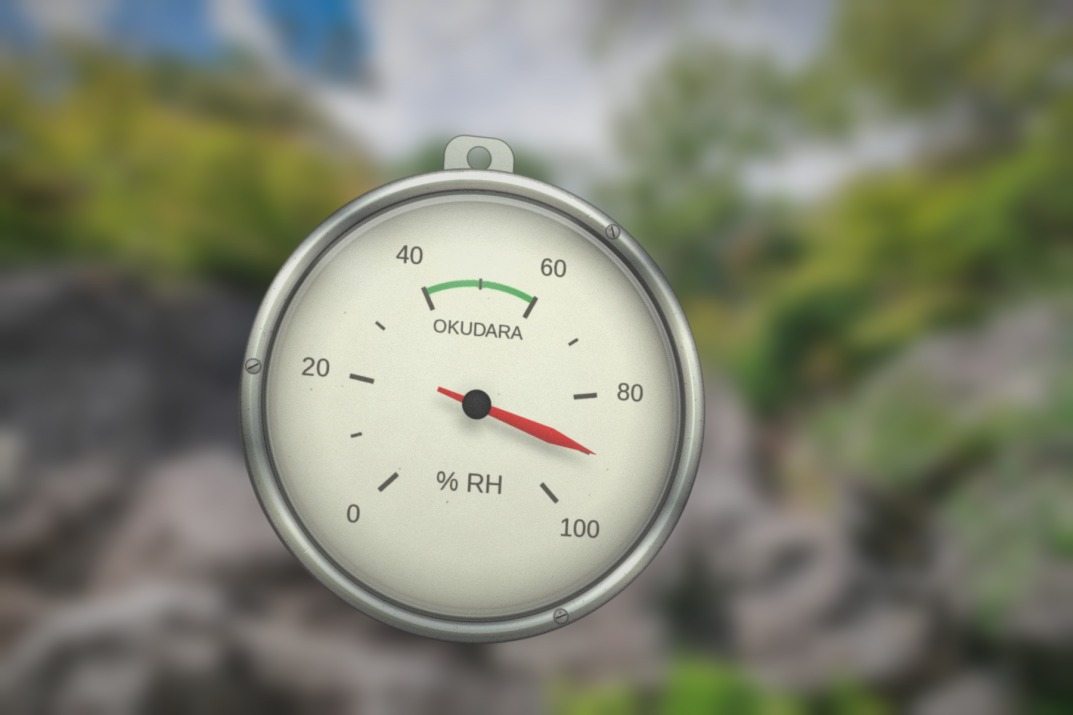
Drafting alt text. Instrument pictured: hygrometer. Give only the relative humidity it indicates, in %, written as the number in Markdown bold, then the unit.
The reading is **90** %
